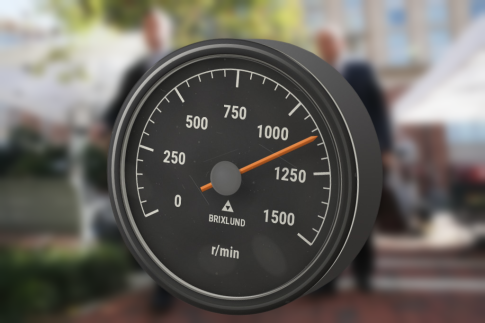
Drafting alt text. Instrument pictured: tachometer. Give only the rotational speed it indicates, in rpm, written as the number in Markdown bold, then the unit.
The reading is **1125** rpm
